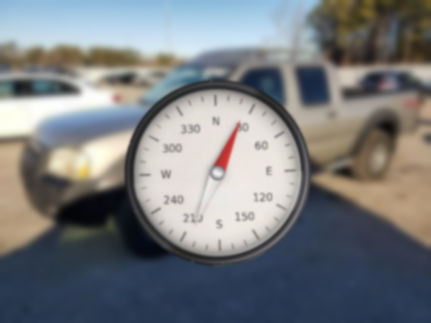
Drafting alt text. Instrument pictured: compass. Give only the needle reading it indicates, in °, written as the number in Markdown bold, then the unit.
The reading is **25** °
